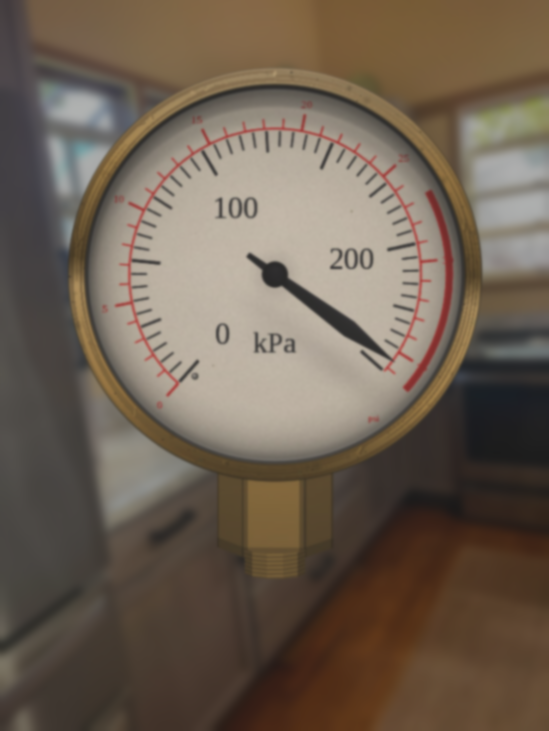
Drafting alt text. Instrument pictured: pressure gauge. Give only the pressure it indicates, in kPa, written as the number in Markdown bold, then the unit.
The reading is **245** kPa
